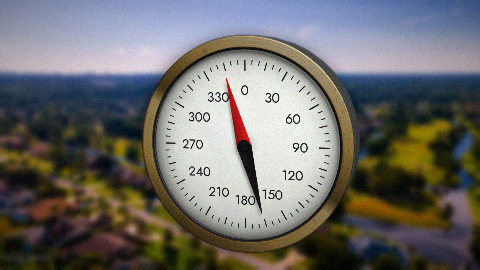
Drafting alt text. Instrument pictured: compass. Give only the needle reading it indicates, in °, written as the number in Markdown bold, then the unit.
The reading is **345** °
